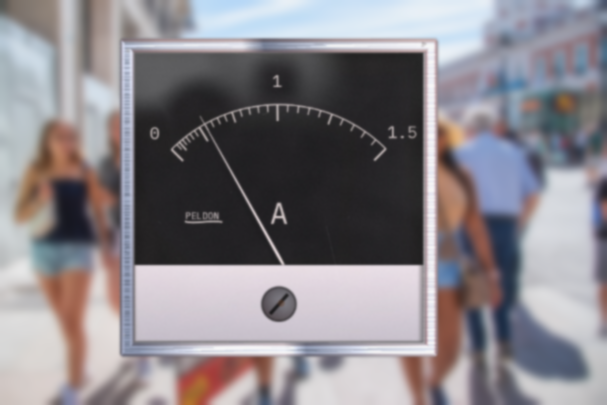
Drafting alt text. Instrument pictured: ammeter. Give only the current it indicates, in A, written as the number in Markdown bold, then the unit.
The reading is **0.55** A
